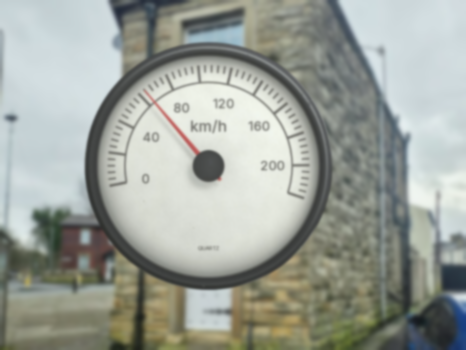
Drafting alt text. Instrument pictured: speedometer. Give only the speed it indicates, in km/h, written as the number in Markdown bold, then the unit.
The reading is **64** km/h
